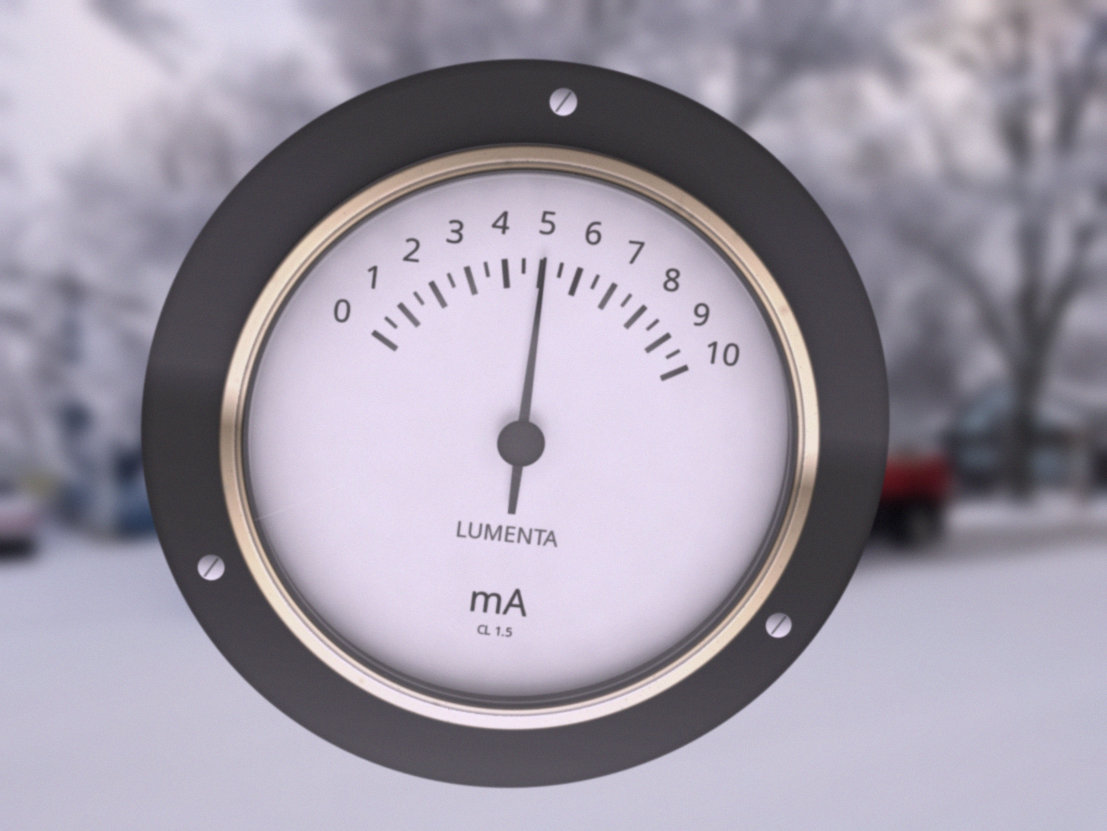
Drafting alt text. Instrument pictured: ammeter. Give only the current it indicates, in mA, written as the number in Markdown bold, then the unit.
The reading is **5** mA
